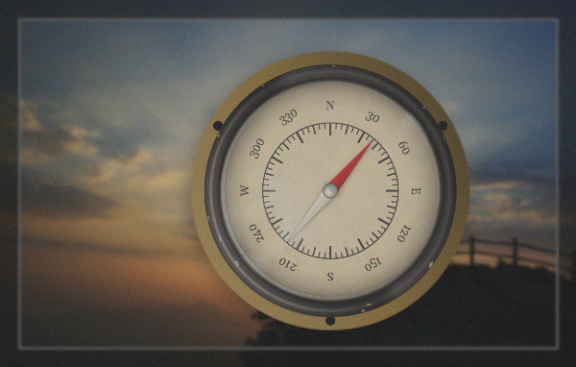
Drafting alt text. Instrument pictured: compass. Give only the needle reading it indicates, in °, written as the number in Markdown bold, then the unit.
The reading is **40** °
